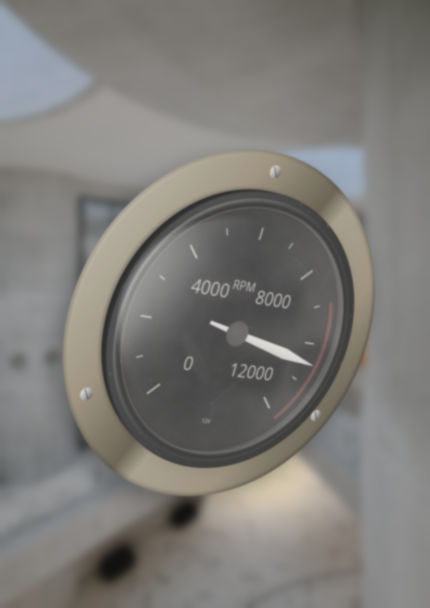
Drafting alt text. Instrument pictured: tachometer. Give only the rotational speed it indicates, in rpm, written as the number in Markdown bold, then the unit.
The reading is **10500** rpm
